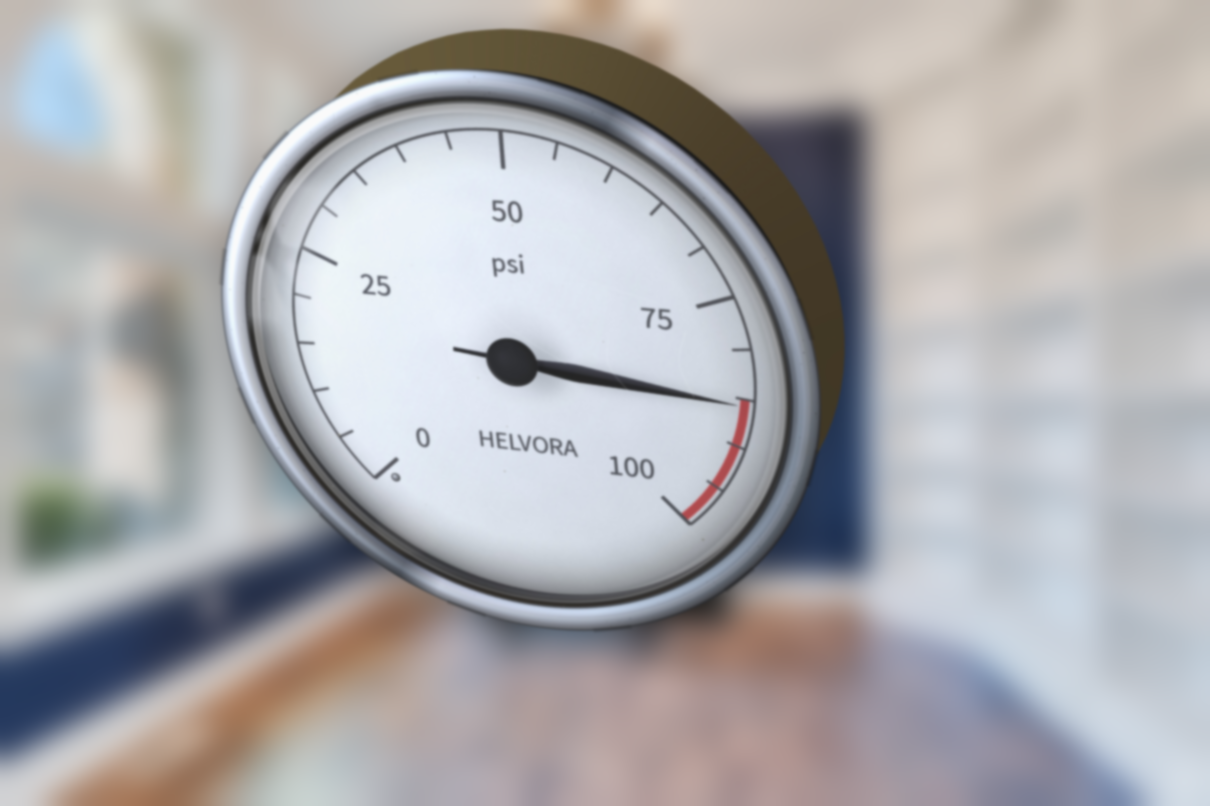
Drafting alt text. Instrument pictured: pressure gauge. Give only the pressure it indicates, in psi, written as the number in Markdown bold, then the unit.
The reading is **85** psi
